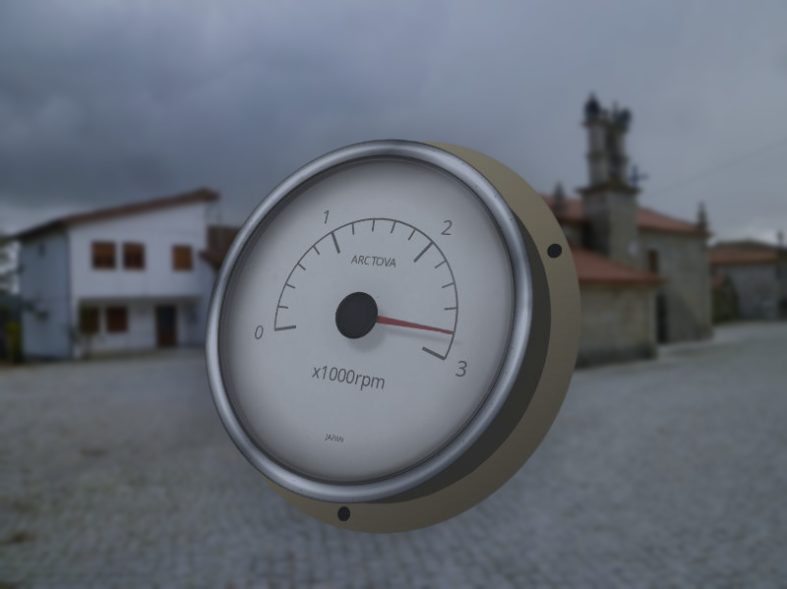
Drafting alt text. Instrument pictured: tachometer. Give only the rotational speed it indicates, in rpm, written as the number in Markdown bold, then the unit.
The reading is **2800** rpm
